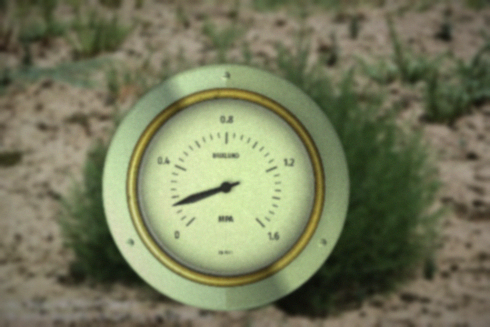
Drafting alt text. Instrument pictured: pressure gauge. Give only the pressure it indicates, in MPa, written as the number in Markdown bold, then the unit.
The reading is **0.15** MPa
